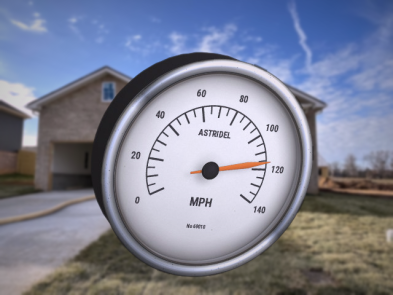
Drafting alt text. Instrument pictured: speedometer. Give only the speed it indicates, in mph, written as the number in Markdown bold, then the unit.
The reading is **115** mph
